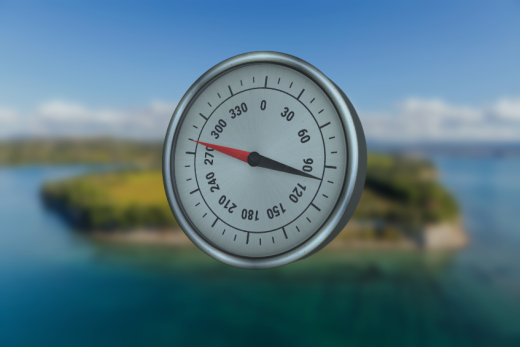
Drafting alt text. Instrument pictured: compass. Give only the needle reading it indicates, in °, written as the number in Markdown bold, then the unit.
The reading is **280** °
